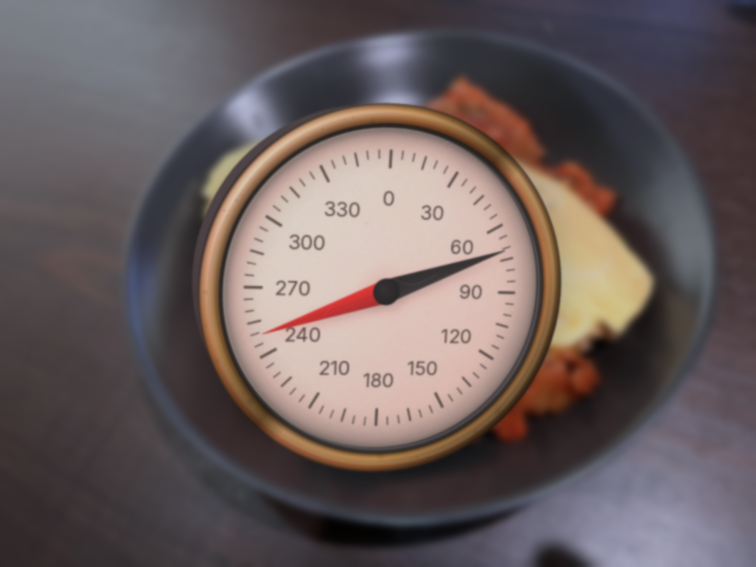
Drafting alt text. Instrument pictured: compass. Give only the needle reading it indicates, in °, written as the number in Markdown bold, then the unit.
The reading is **250** °
